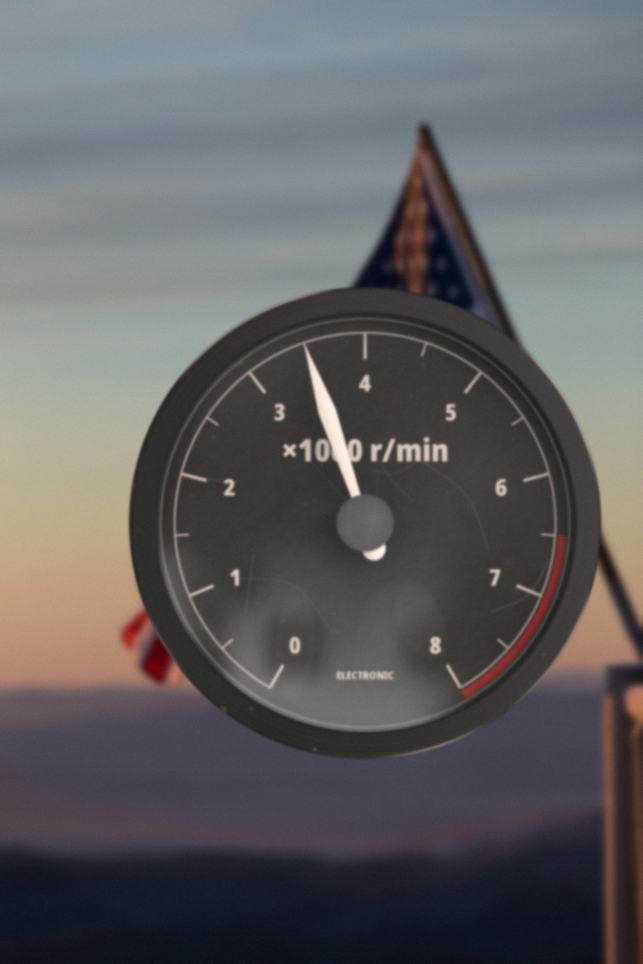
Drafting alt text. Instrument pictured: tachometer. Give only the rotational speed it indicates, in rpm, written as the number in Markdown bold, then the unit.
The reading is **3500** rpm
